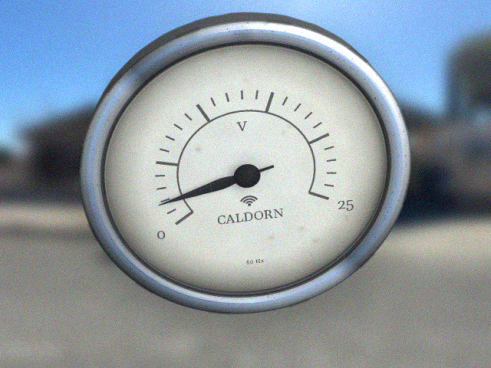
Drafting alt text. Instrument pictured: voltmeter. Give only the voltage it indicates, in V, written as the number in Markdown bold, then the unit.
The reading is **2** V
